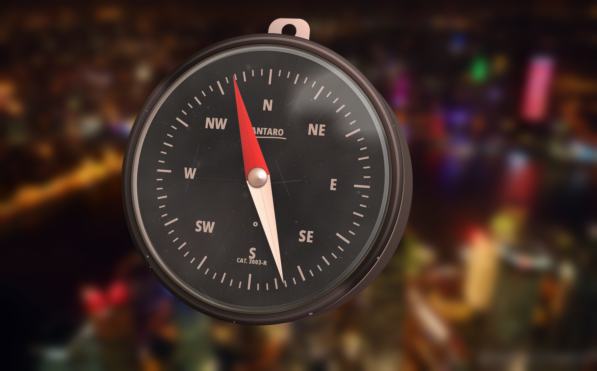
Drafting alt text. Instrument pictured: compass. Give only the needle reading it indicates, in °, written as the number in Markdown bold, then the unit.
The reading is **340** °
